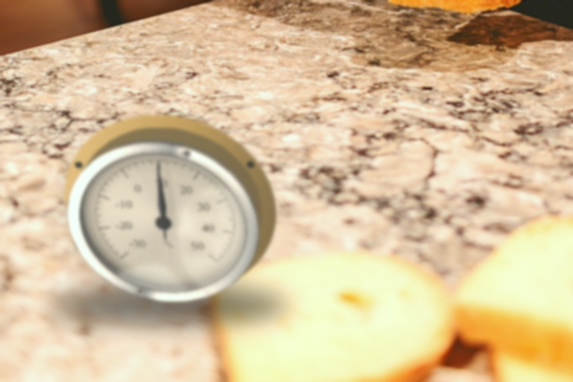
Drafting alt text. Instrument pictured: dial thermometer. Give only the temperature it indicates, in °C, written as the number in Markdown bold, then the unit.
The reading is **10** °C
